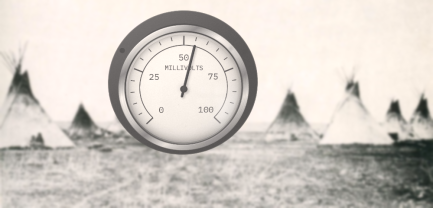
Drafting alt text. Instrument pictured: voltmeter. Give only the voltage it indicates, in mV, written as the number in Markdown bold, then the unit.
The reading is **55** mV
